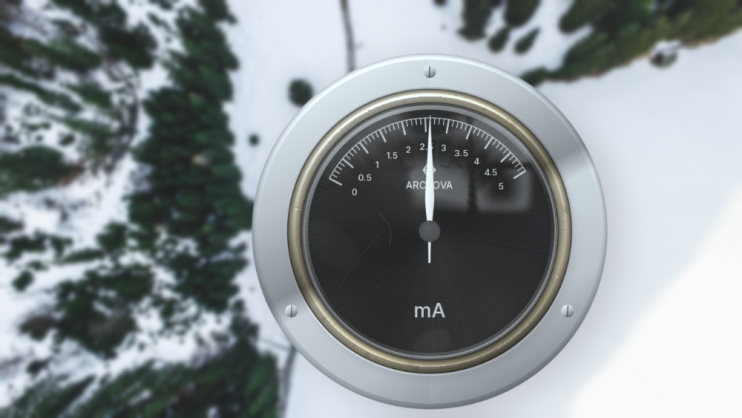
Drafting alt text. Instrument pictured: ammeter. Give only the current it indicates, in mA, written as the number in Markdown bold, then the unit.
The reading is **2.6** mA
